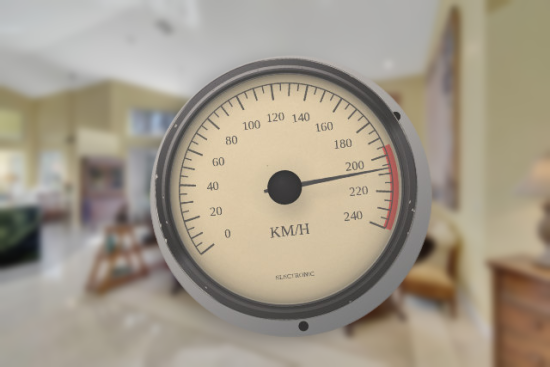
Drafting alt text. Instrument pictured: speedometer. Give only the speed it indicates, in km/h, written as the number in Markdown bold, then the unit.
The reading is **207.5** km/h
